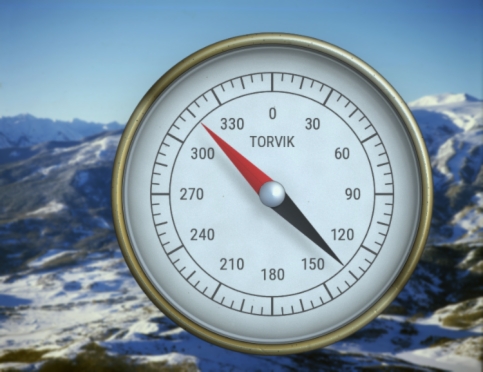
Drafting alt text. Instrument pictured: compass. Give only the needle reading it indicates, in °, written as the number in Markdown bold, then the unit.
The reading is **315** °
